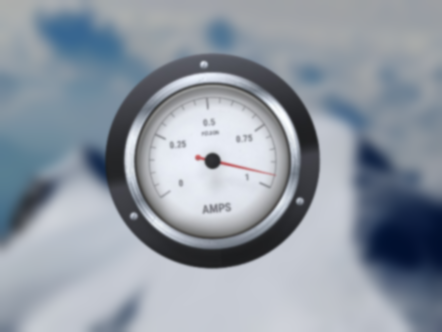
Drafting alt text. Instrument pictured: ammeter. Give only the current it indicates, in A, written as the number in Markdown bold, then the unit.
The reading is **0.95** A
